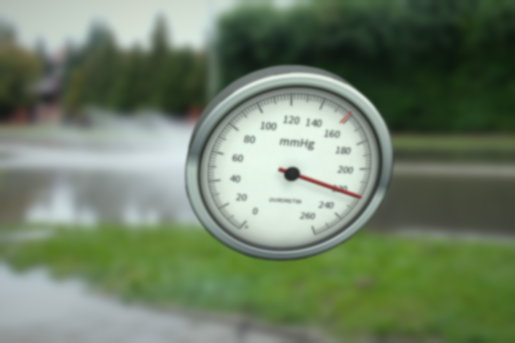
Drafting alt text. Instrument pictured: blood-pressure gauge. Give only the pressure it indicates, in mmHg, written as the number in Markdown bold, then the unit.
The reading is **220** mmHg
